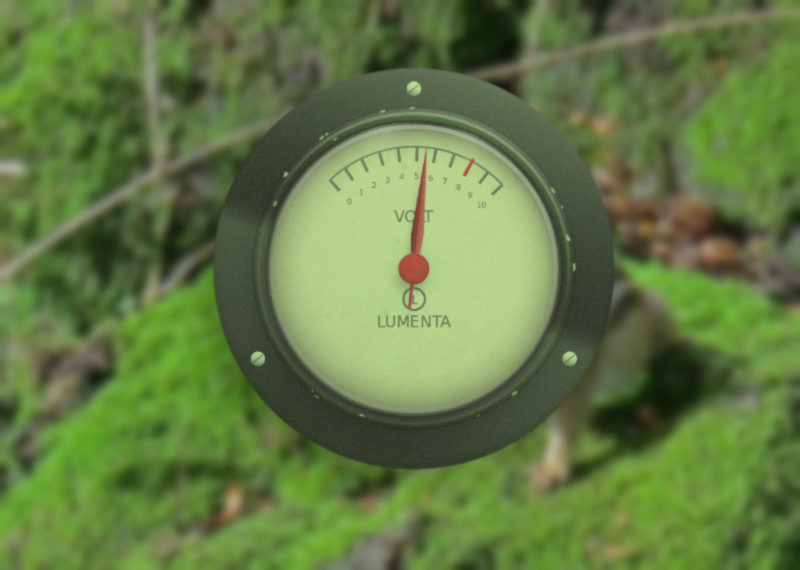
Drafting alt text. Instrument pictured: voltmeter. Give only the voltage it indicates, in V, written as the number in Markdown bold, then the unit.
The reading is **5.5** V
